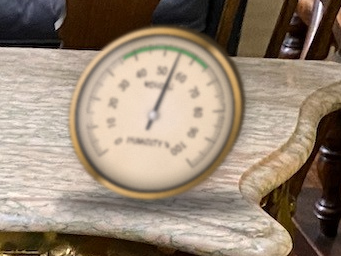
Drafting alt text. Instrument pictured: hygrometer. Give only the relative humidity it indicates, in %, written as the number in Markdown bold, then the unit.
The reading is **55** %
